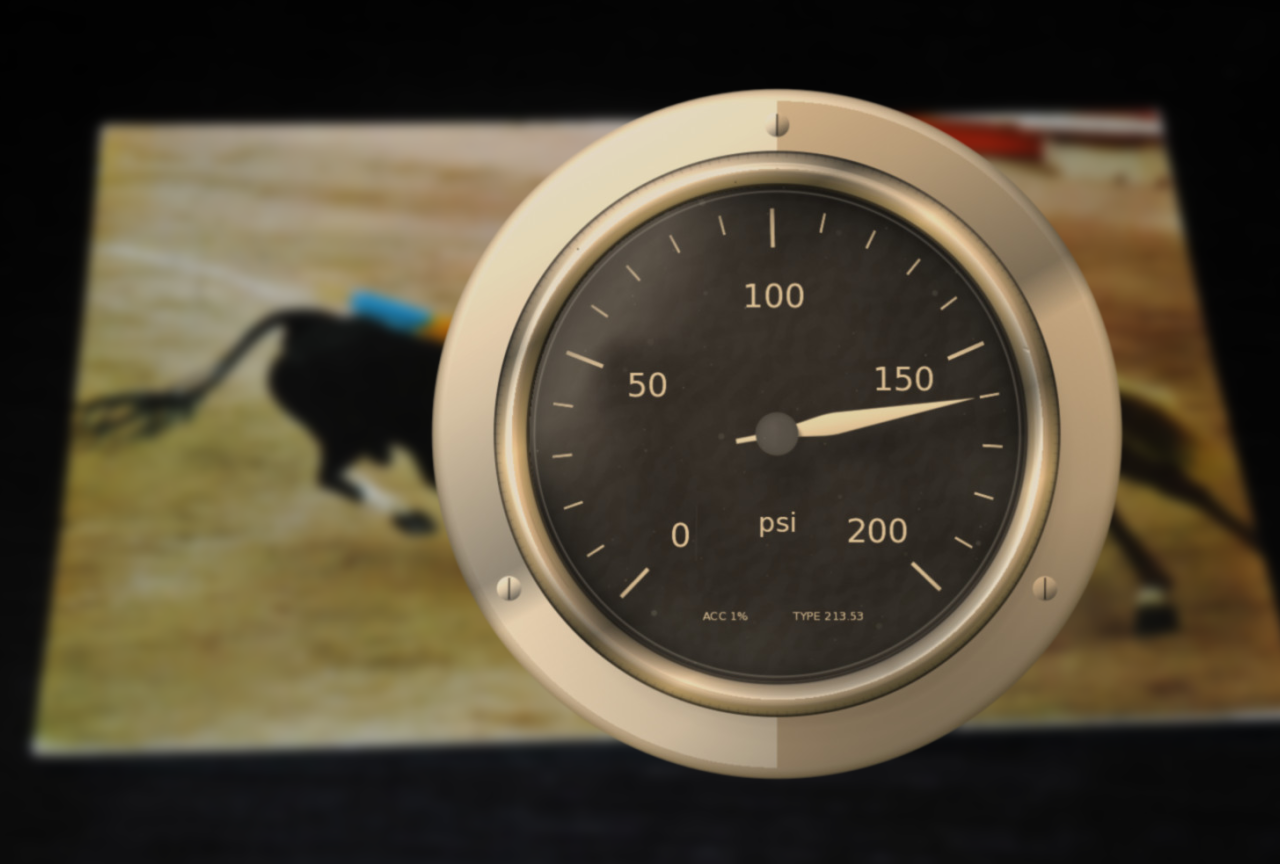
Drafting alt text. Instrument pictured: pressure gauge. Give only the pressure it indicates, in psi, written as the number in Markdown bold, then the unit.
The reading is **160** psi
